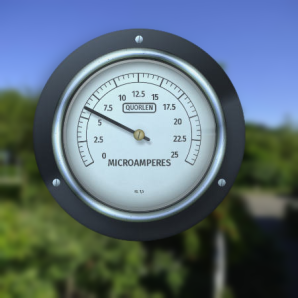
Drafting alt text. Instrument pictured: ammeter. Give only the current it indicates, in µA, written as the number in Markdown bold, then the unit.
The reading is **6** µA
